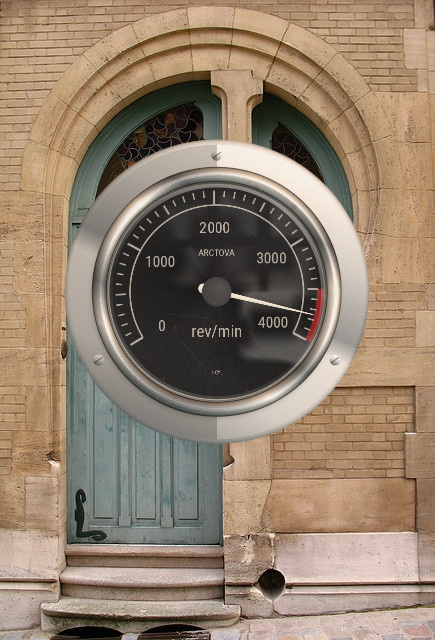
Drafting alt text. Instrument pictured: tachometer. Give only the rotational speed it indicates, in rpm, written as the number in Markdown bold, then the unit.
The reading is **3750** rpm
